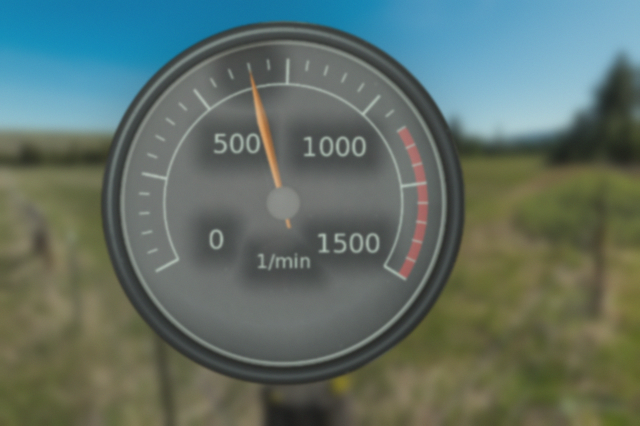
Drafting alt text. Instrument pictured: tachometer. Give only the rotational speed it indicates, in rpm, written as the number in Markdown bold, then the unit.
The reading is **650** rpm
